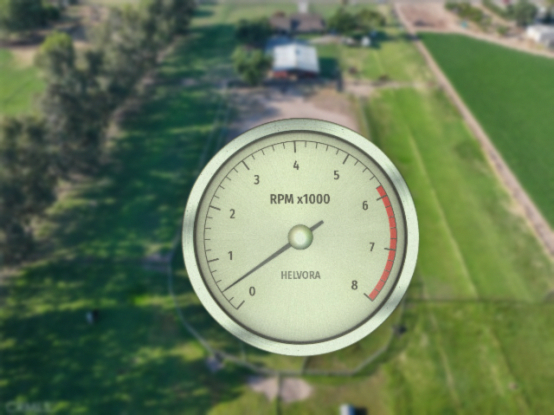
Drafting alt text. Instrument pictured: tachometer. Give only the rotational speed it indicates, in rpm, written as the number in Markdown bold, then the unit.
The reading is **400** rpm
